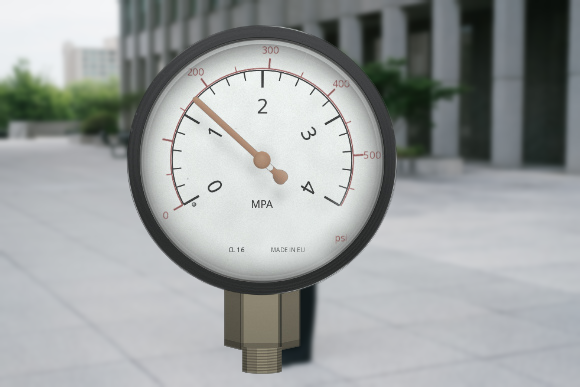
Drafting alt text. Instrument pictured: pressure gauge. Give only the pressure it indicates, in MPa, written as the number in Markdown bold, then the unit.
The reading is **1.2** MPa
